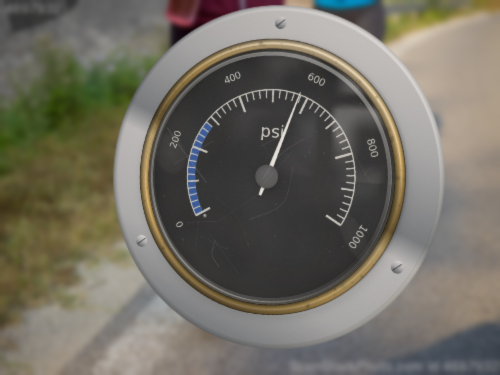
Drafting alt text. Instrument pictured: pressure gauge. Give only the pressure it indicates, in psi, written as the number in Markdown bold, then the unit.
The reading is **580** psi
